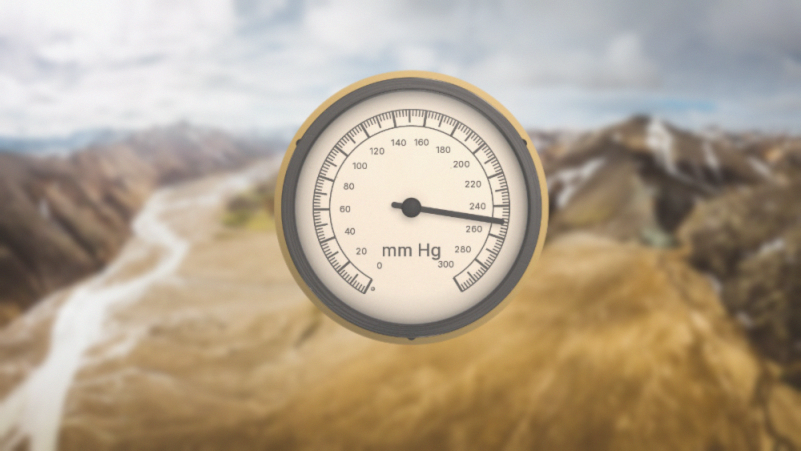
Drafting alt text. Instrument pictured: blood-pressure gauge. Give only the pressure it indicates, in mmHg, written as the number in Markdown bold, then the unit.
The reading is **250** mmHg
